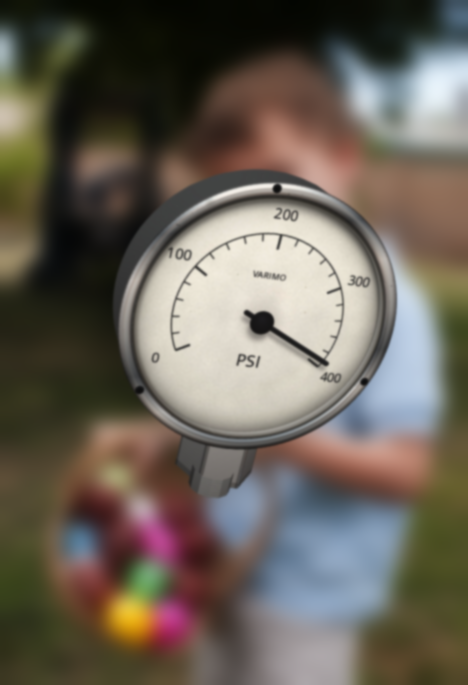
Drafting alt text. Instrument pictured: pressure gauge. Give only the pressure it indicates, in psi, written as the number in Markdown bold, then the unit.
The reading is **390** psi
